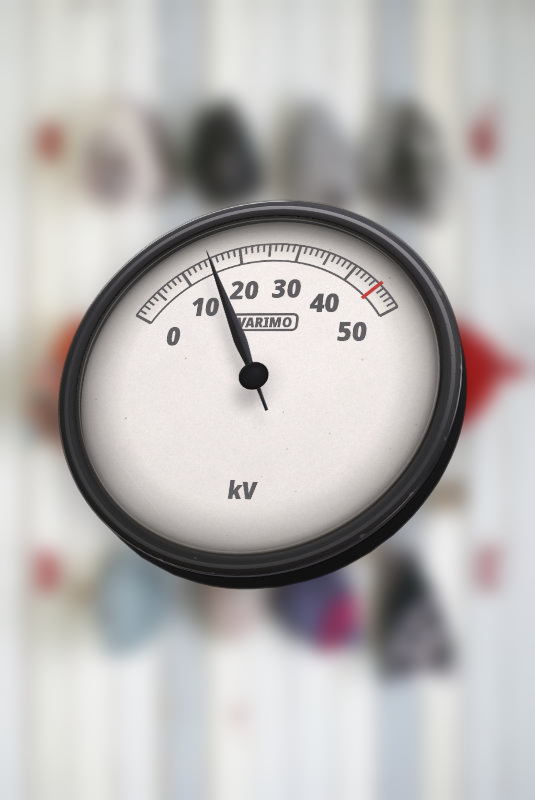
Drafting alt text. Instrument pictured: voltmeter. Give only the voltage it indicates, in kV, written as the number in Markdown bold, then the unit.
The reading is **15** kV
